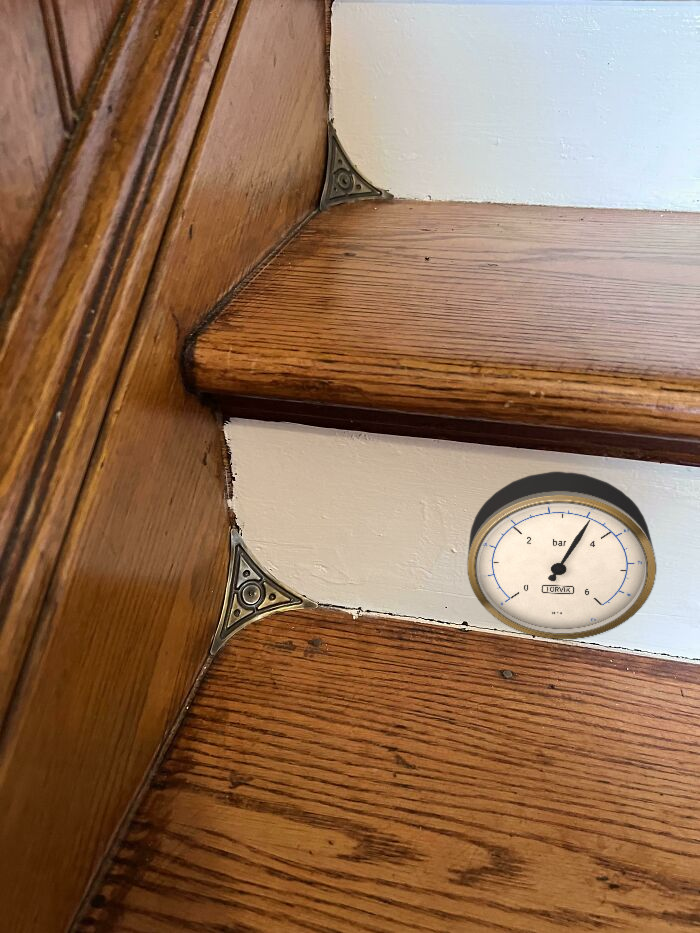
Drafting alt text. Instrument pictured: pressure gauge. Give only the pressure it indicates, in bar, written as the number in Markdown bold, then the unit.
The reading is **3.5** bar
